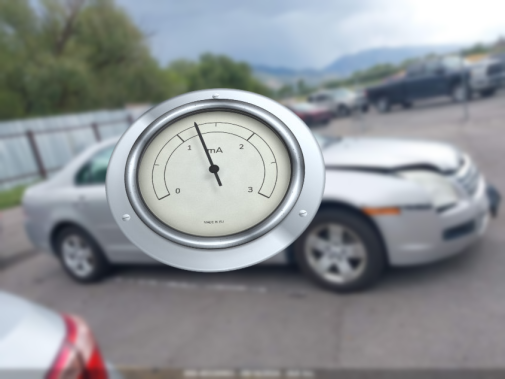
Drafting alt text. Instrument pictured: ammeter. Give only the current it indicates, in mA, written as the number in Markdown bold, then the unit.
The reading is **1.25** mA
